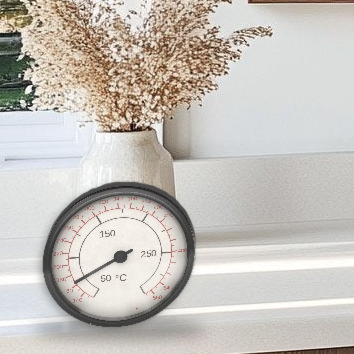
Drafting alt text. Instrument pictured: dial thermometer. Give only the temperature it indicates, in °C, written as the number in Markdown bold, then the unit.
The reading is **75** °C
